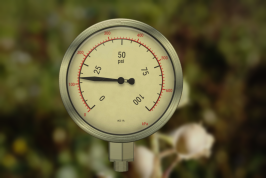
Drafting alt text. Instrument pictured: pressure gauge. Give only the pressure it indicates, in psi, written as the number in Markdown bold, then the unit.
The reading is **17.5** psi
